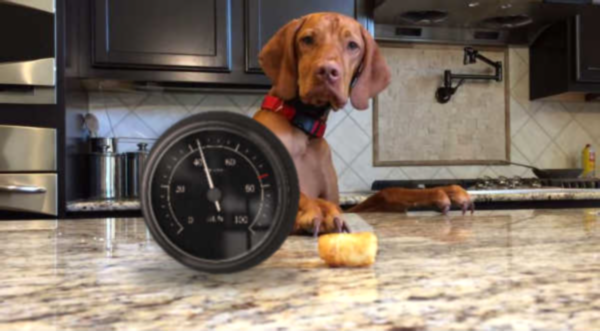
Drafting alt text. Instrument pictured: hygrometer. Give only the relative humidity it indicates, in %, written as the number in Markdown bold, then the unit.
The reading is **44** %
